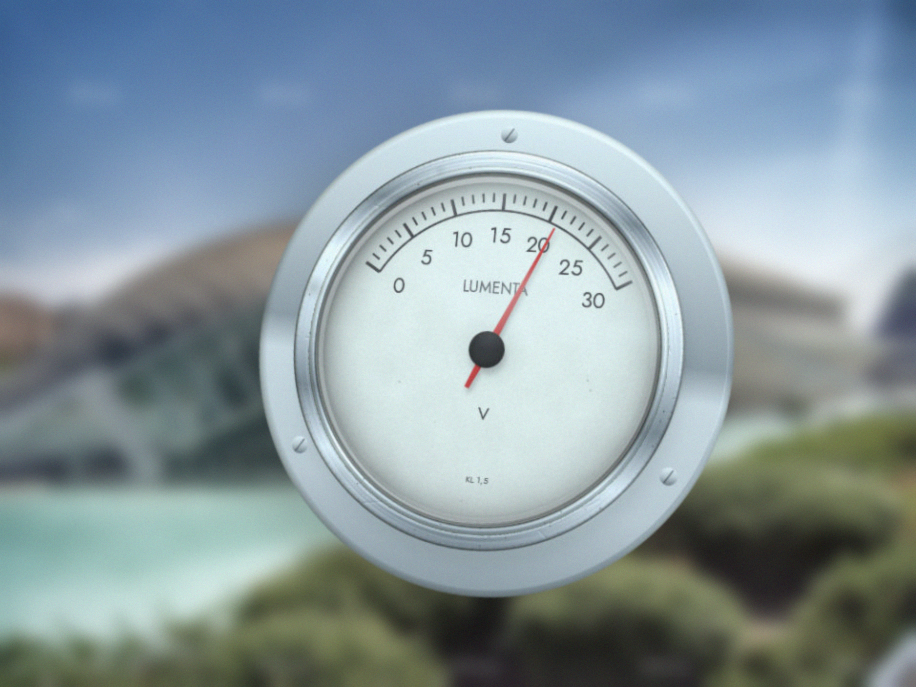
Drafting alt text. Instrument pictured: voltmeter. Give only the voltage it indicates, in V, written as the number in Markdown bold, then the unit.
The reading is **21** V
